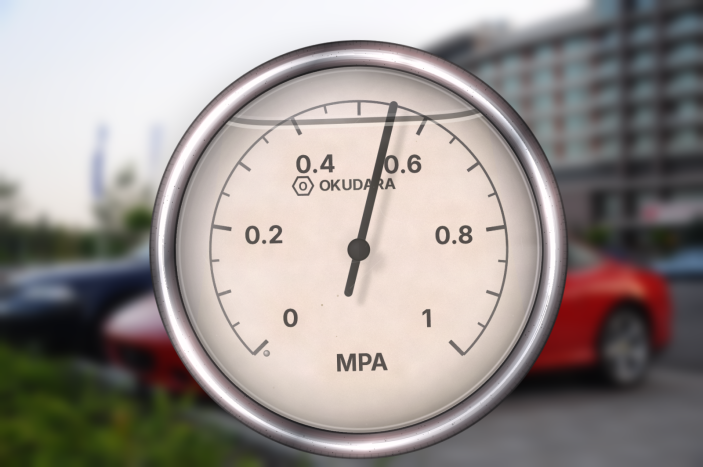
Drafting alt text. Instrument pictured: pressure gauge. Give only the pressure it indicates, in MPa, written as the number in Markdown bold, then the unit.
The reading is **0.55** MPa
